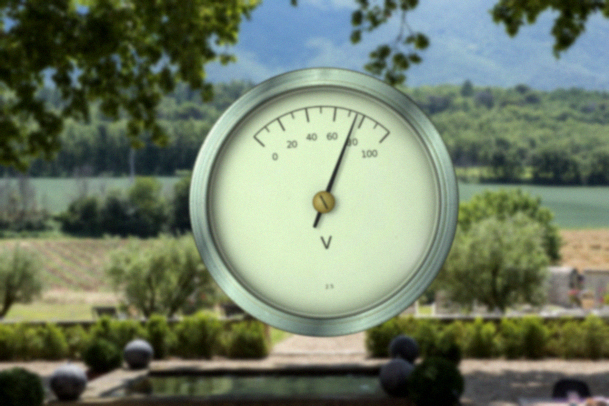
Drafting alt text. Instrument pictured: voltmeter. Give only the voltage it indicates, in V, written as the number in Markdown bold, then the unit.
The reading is **75** V
